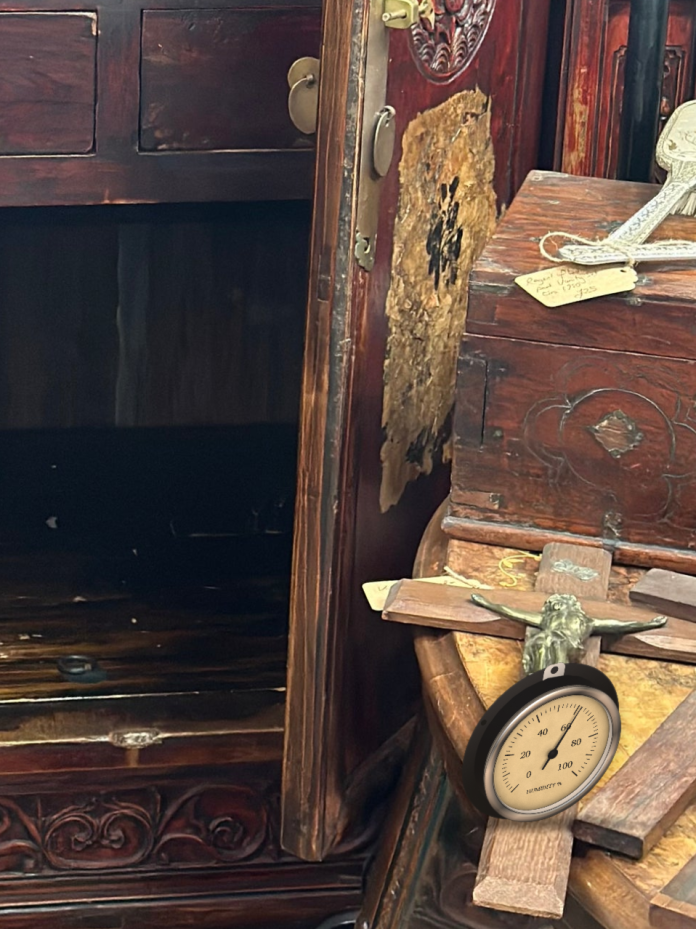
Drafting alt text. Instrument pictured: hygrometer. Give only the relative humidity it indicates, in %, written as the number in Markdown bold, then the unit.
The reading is **60** %
